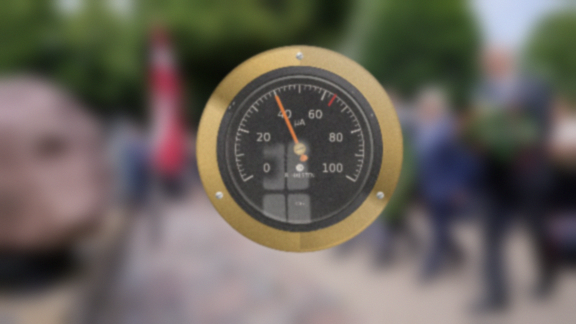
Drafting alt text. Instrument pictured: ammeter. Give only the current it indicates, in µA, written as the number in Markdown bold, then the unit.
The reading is **40** µA
